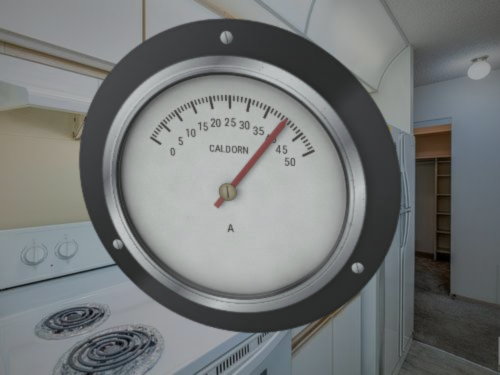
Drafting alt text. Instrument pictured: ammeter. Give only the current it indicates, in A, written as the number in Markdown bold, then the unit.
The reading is **40** A
